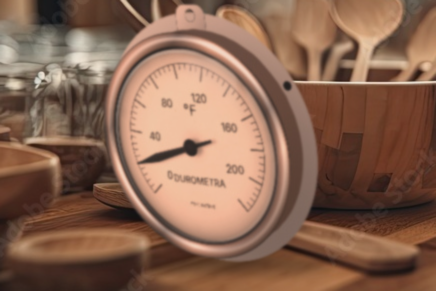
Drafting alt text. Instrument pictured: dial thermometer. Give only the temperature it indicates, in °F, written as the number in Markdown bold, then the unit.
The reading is **20** °F
